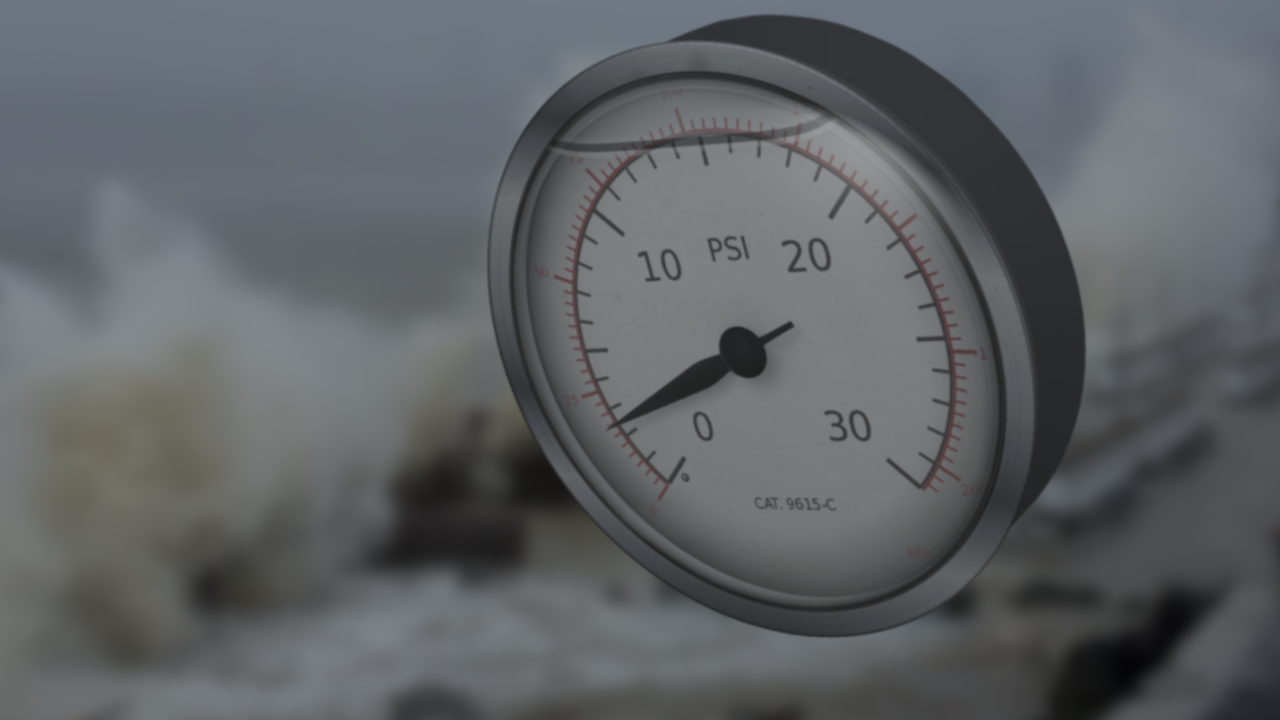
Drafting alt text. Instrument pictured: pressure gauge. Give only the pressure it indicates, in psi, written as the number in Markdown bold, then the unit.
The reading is **2.5** psi
